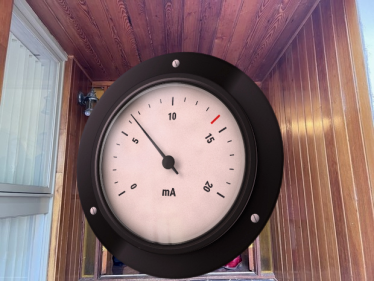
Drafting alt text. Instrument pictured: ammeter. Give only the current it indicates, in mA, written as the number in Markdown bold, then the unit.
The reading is **6.5** mA
